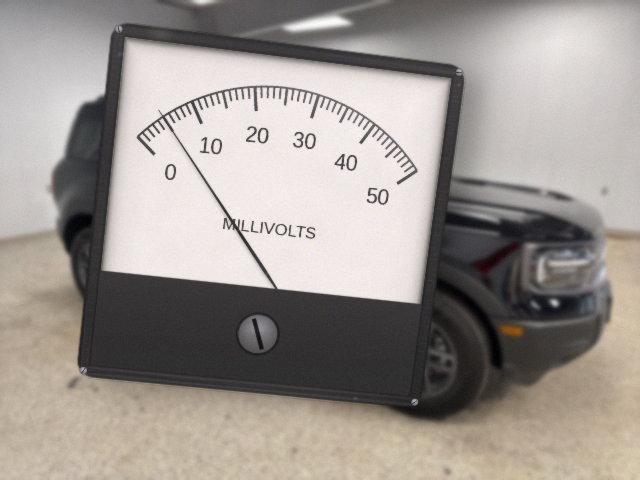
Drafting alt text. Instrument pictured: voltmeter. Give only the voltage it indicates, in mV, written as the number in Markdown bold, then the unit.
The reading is **5** mV
